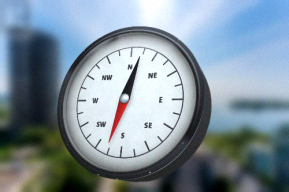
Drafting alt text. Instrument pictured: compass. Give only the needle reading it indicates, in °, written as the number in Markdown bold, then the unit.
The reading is **195** °
